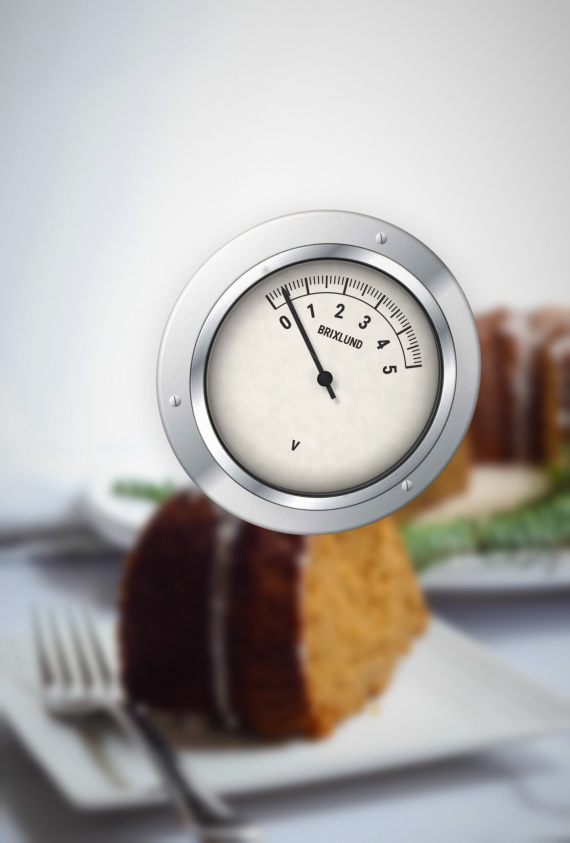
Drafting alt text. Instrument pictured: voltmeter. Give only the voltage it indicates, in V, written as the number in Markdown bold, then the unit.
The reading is **0.4** V
